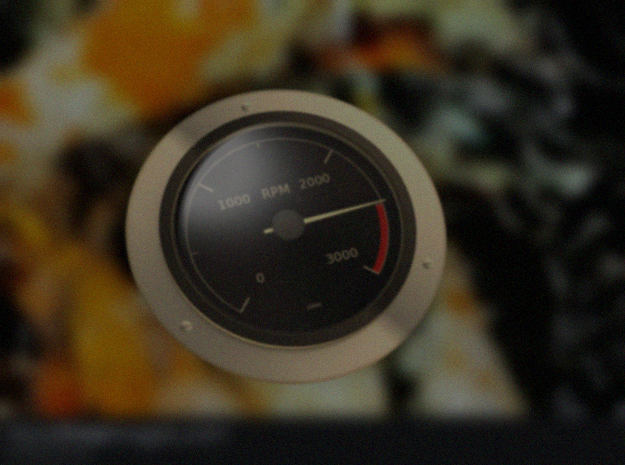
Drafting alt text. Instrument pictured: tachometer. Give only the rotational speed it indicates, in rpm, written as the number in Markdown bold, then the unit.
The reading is **2500** rpm
